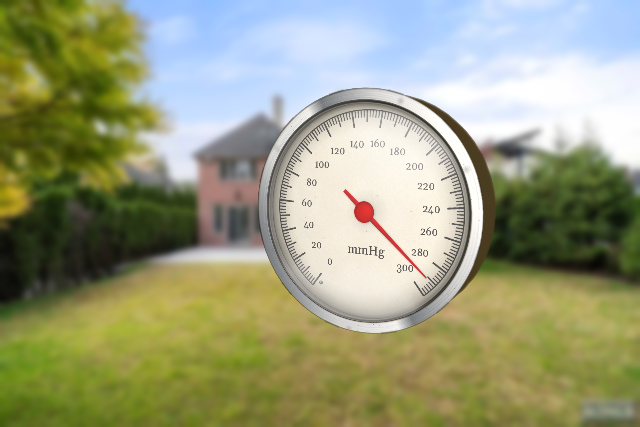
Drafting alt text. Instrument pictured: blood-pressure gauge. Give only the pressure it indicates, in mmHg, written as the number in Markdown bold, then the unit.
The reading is **290** mmHg
